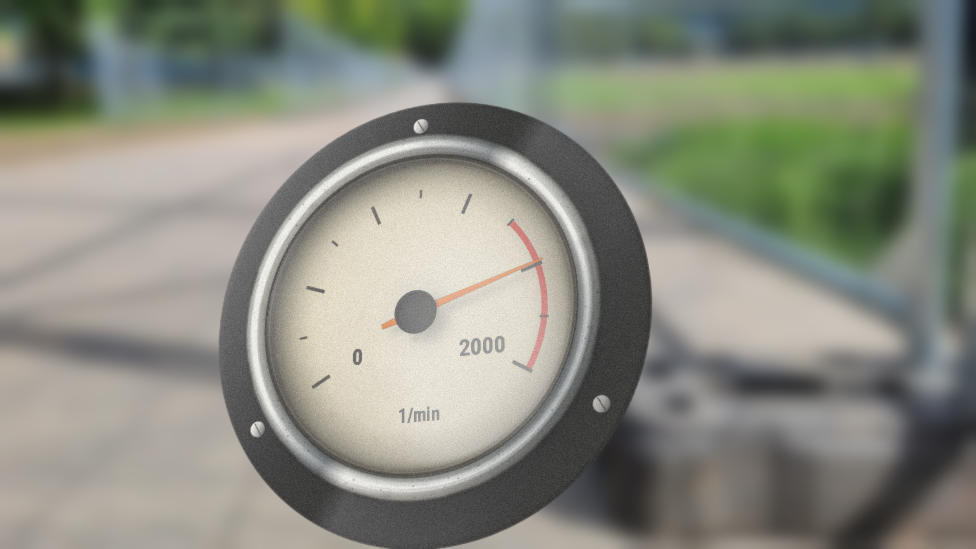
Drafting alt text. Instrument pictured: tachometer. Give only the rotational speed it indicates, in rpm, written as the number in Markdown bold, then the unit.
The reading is **1600** rpm
